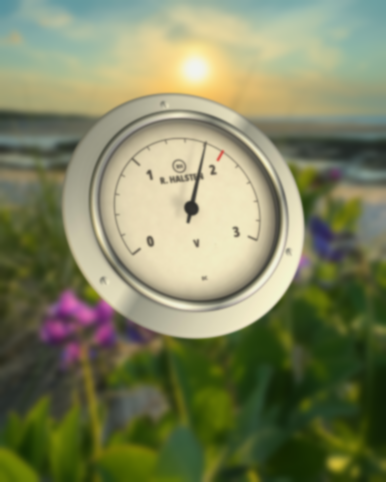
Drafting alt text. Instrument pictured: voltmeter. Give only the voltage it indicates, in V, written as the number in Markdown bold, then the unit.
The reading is **1.8** V
